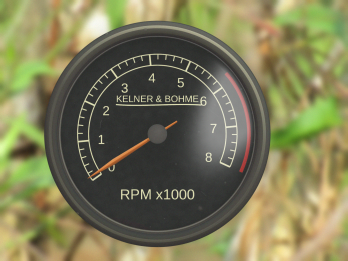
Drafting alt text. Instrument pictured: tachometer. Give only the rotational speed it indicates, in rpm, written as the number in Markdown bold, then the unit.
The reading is **100** rpm
